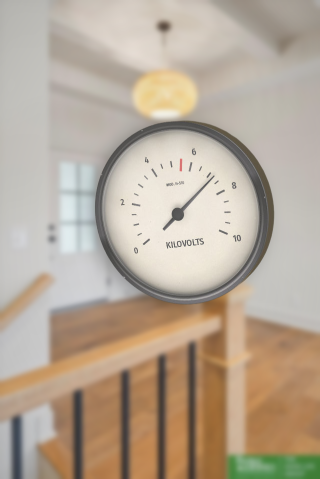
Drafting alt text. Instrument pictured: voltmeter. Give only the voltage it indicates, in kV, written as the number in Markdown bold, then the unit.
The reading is **7.25** kV
